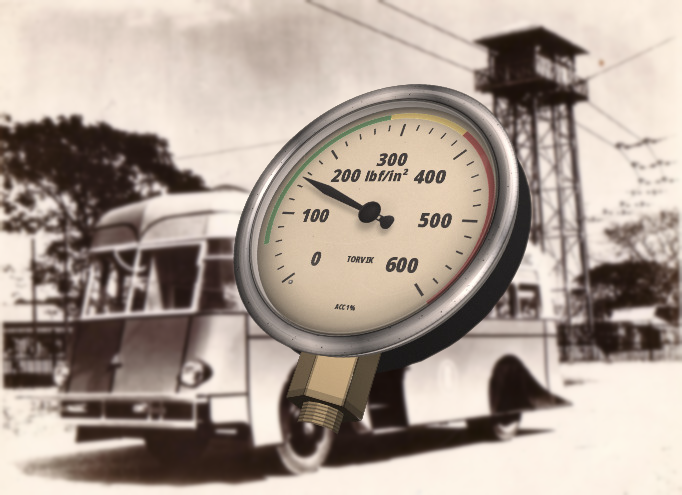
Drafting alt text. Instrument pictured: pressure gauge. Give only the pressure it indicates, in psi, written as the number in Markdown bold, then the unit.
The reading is **150** psi
